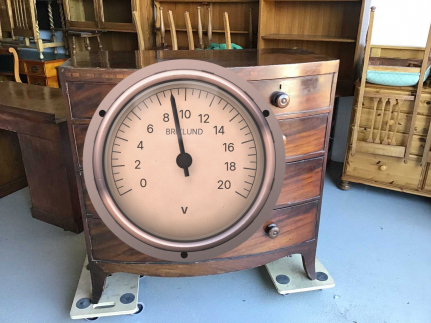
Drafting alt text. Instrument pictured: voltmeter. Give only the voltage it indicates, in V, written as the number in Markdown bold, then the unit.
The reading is **9** V
